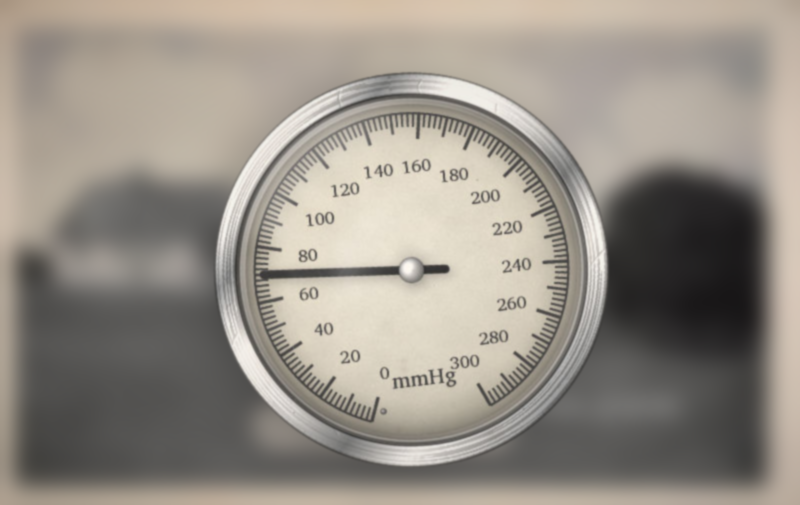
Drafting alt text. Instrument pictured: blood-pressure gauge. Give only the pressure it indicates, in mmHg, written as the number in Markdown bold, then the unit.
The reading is **70** mmHg
